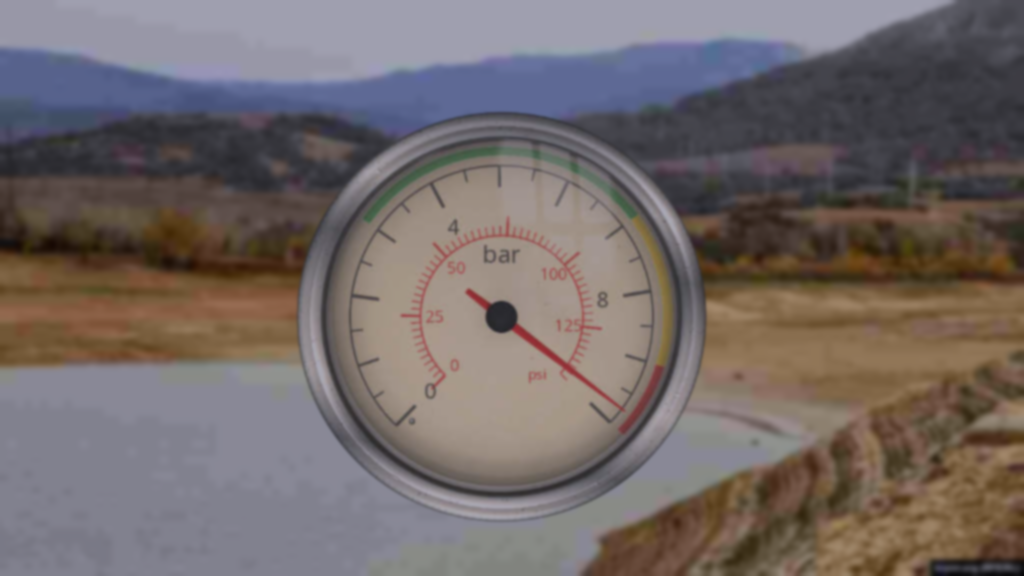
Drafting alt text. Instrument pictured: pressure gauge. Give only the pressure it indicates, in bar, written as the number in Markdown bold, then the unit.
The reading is **9.75** bar
